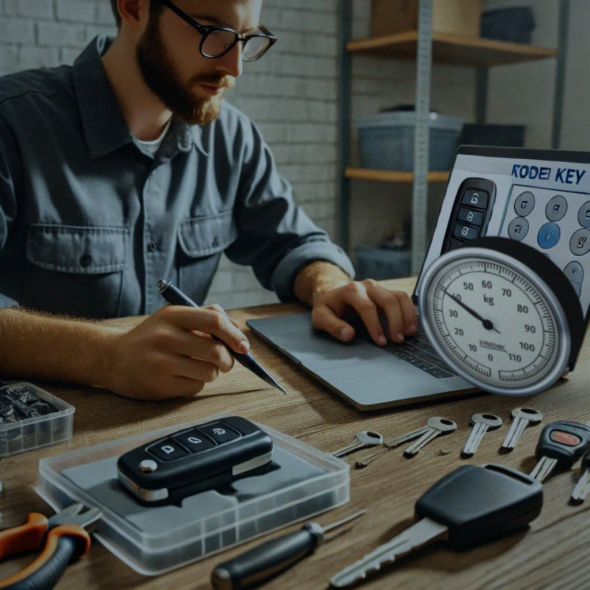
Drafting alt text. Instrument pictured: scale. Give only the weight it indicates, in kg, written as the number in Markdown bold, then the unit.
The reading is **40** kg
